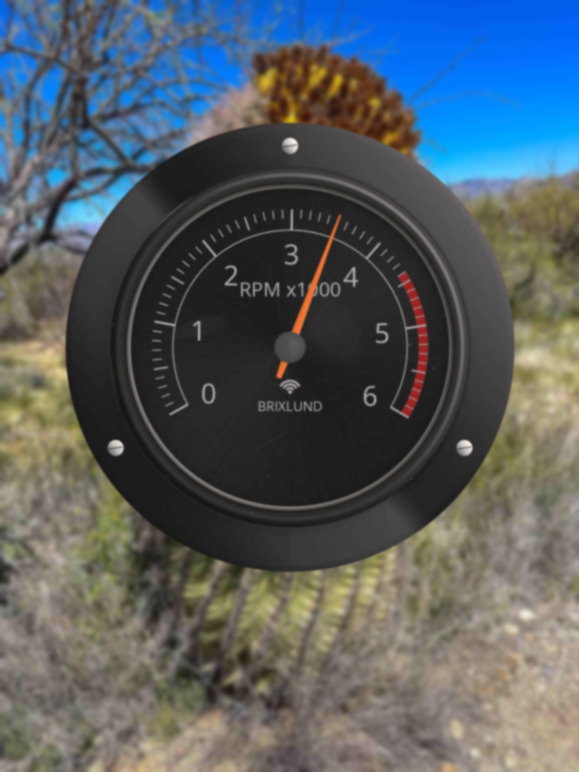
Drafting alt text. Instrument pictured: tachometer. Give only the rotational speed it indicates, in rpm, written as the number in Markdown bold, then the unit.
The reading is **3500** rpm
